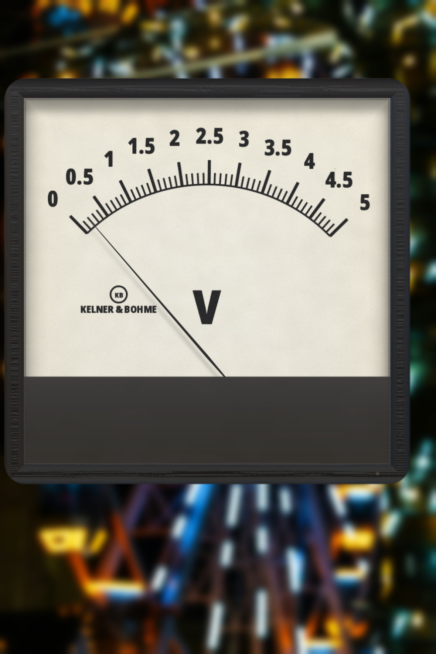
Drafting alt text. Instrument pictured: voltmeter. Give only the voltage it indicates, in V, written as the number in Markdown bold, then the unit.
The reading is **0.2** V
